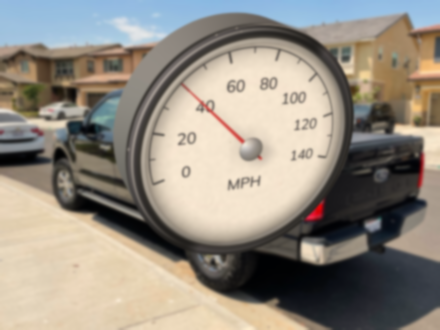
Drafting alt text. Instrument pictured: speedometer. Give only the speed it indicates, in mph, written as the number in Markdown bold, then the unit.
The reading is **40** mph
